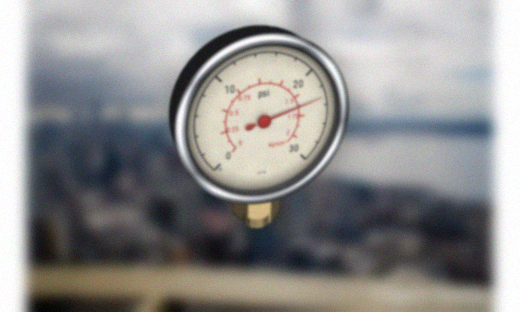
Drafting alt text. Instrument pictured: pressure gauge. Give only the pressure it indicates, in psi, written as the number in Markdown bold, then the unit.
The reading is **23** psi
